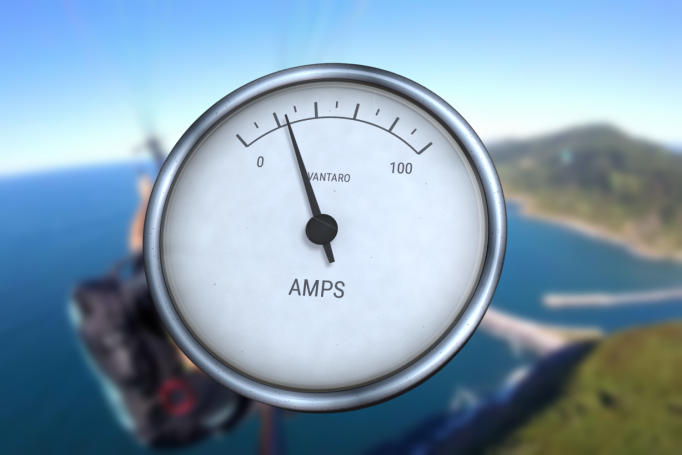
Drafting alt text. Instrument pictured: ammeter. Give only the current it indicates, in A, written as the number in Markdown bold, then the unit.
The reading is **25** A
